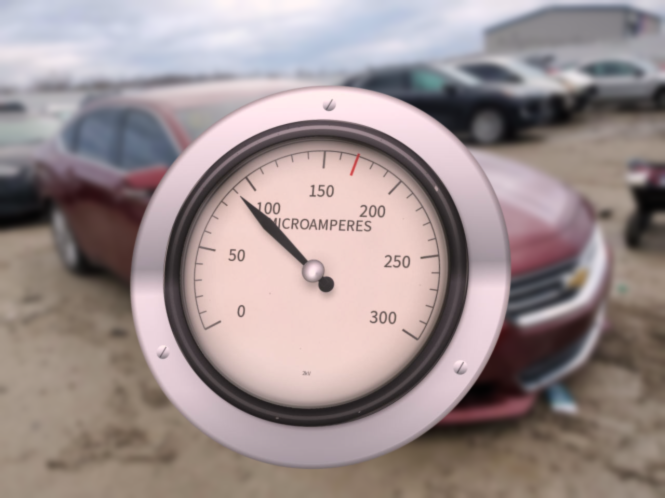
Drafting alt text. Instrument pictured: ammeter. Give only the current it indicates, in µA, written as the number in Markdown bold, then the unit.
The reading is **90** µA
